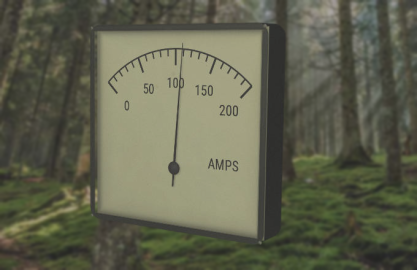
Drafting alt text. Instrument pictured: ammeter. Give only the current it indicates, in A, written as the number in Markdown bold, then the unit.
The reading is **110** A
